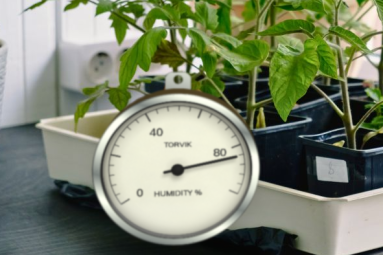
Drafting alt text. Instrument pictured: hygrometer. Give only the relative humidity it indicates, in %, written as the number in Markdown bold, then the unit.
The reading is **84** %
